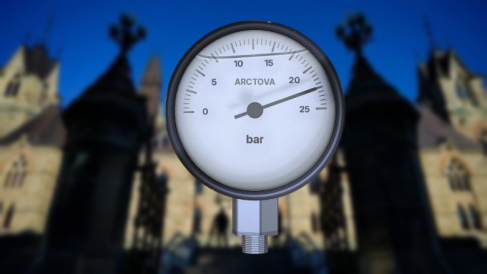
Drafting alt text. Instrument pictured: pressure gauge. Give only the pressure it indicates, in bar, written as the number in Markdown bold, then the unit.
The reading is **22.5** bar
